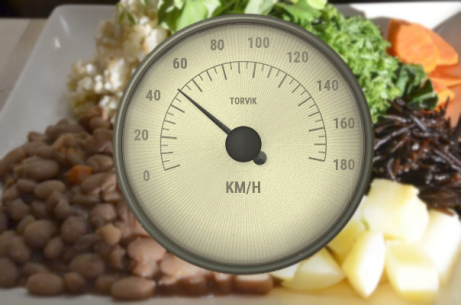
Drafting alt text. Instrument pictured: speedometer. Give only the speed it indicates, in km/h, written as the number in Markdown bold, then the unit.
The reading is **50** km/h
